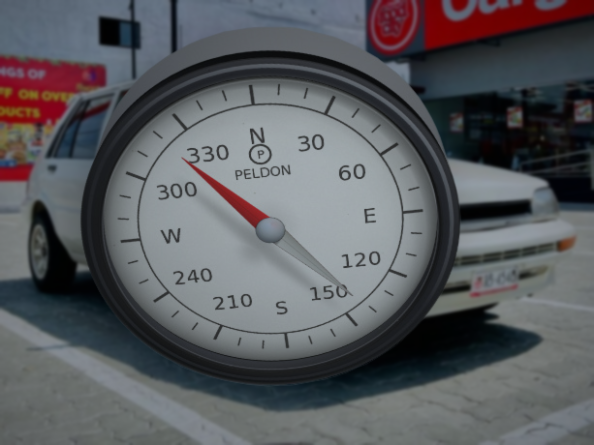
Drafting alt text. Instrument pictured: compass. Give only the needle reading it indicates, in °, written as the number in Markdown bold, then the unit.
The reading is **320** °
